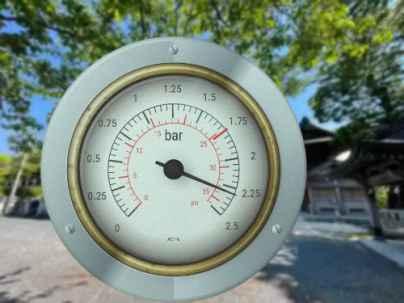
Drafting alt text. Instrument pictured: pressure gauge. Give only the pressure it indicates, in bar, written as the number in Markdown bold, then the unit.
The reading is **2.3** bar
